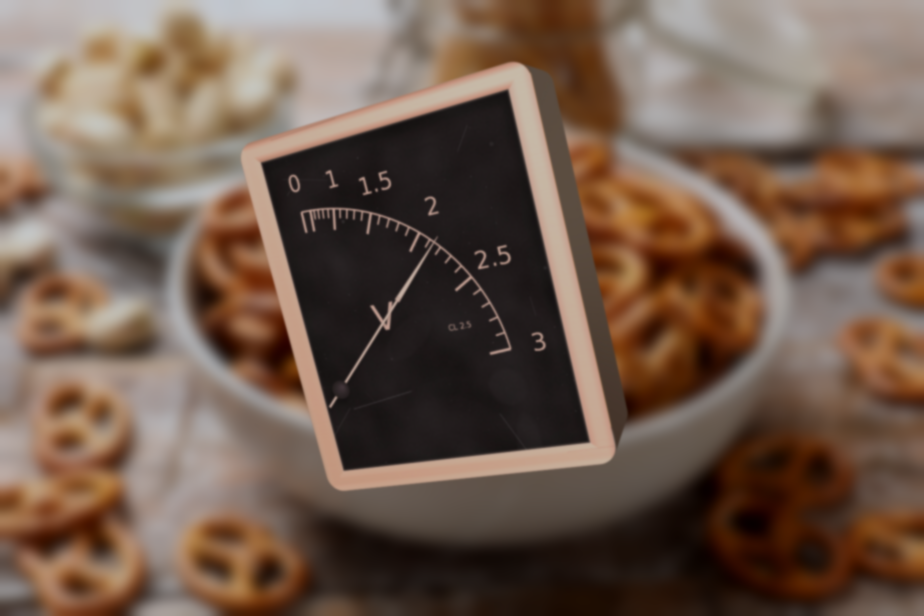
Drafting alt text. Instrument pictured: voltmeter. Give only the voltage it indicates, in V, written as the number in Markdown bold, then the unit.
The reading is **2.15** V
